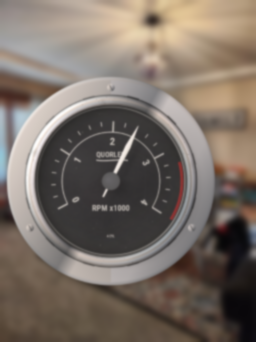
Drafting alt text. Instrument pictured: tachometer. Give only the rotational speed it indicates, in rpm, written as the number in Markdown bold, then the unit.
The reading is **2400** rpm
